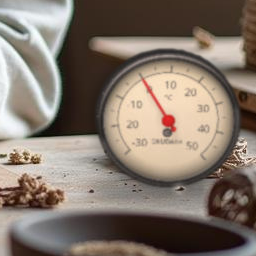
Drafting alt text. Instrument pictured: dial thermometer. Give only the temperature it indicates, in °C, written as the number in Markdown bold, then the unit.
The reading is **0** °C
